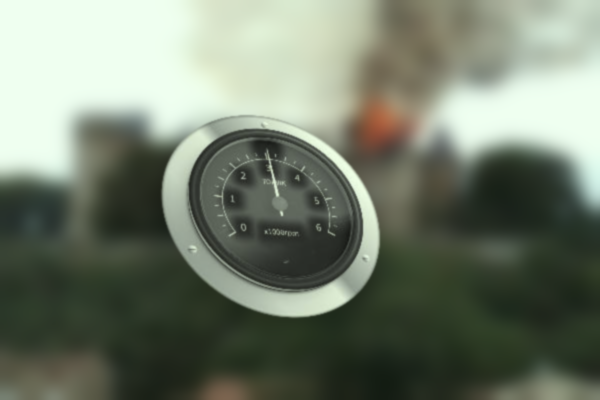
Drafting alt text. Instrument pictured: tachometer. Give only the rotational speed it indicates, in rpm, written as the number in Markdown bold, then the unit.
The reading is **3000** rpm
